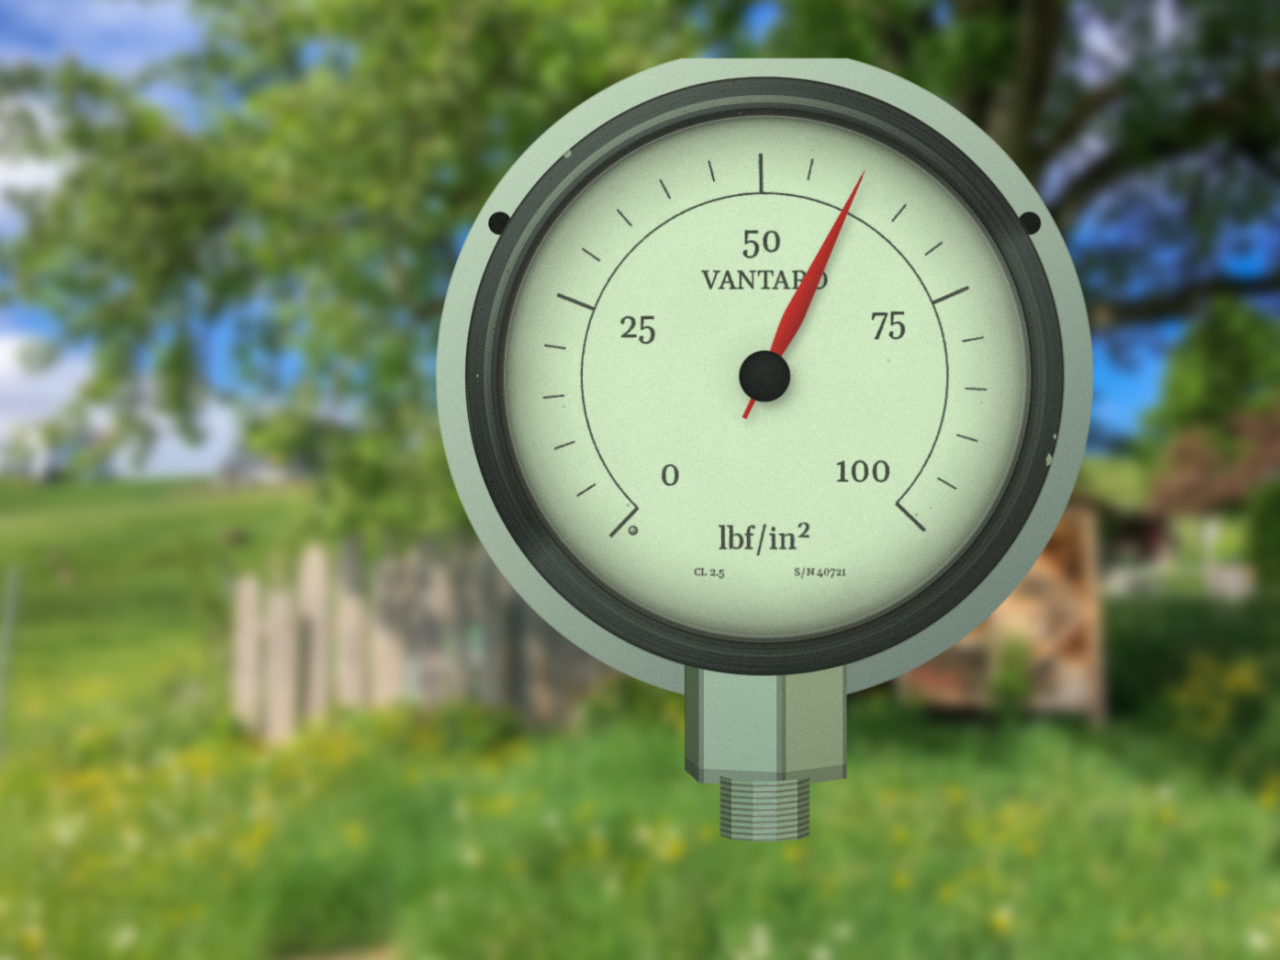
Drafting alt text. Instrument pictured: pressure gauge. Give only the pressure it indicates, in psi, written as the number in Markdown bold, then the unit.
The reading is **60** psi
